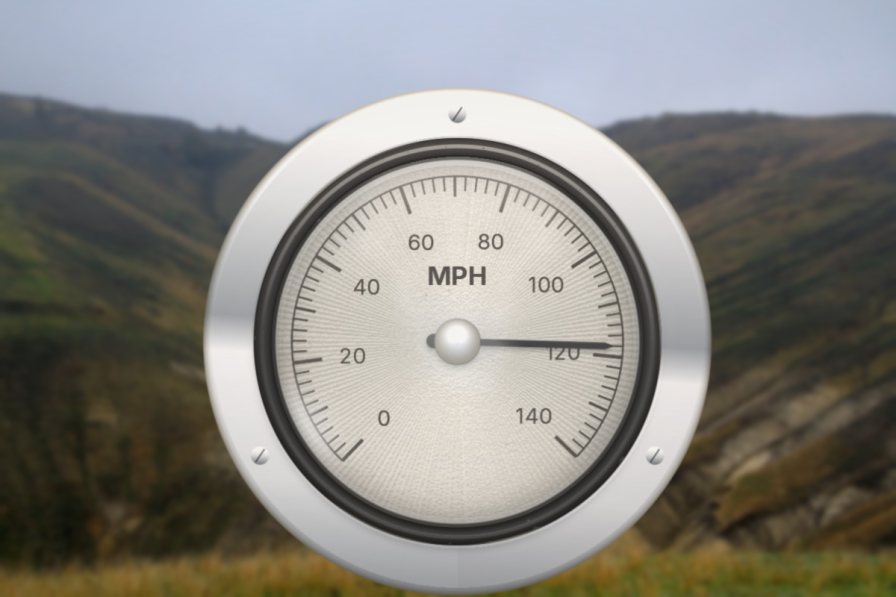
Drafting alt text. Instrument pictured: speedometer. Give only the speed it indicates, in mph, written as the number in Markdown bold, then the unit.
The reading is **118** mph
